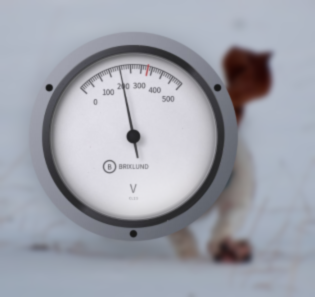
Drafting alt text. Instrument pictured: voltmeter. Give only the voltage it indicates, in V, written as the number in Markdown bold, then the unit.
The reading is **200** V
